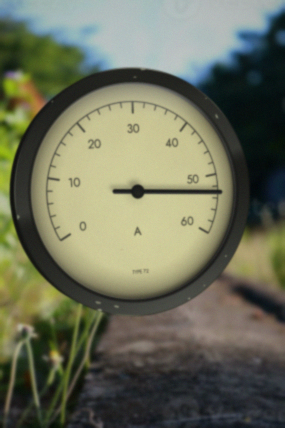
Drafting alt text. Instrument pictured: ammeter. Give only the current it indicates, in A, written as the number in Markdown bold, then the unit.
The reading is **53** A
